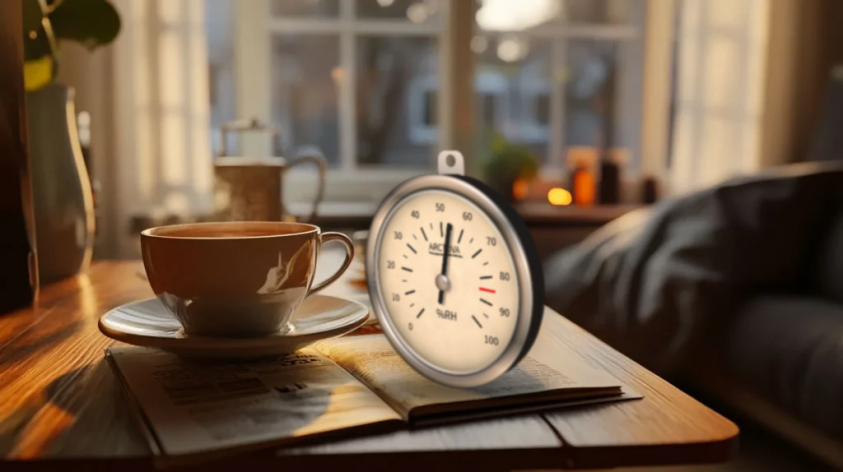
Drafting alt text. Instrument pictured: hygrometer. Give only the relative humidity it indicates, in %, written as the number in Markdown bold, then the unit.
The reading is **55** %
